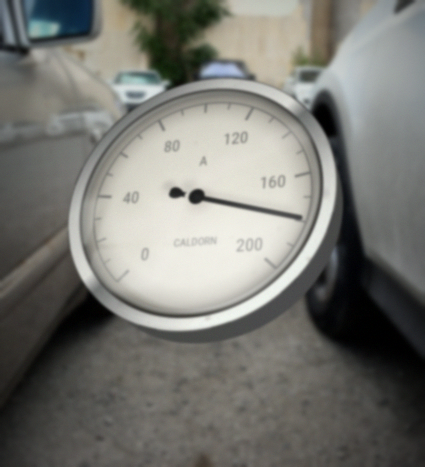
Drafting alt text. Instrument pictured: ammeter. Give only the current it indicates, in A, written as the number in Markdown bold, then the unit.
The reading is **180** A
